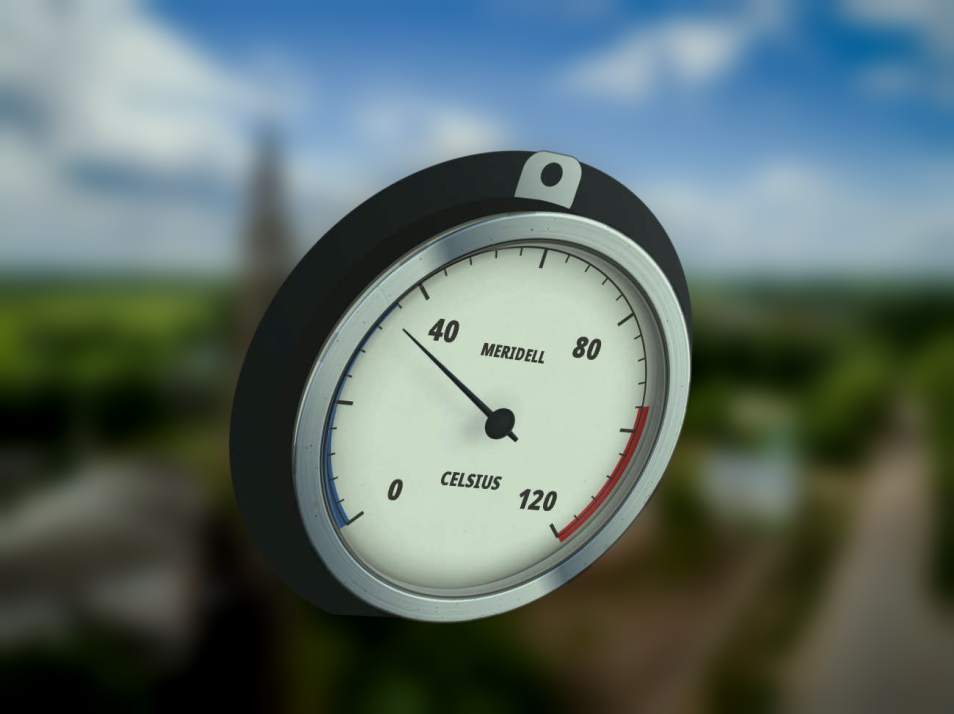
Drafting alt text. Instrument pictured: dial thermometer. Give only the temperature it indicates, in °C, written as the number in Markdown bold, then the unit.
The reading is **34** °C
